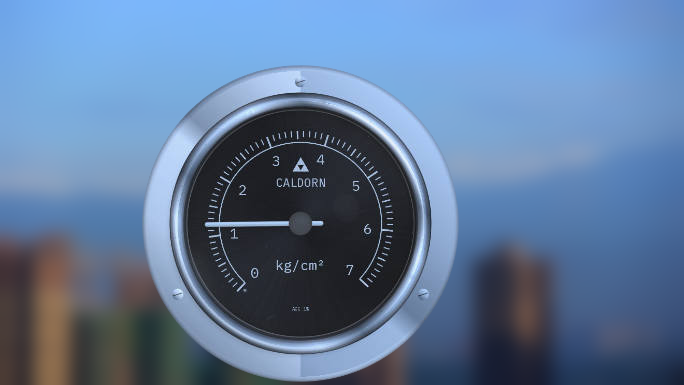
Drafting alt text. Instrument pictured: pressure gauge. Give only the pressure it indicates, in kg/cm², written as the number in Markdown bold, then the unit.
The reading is **1.2** kg/cm²
